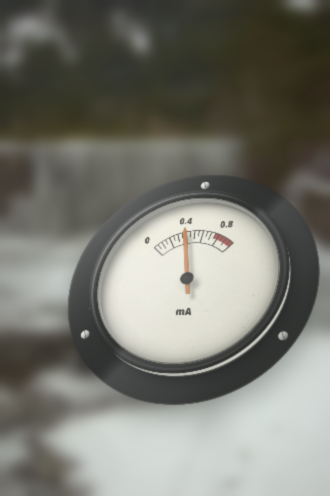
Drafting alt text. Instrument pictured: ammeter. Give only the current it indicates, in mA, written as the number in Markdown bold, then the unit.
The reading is **0.4** mA
